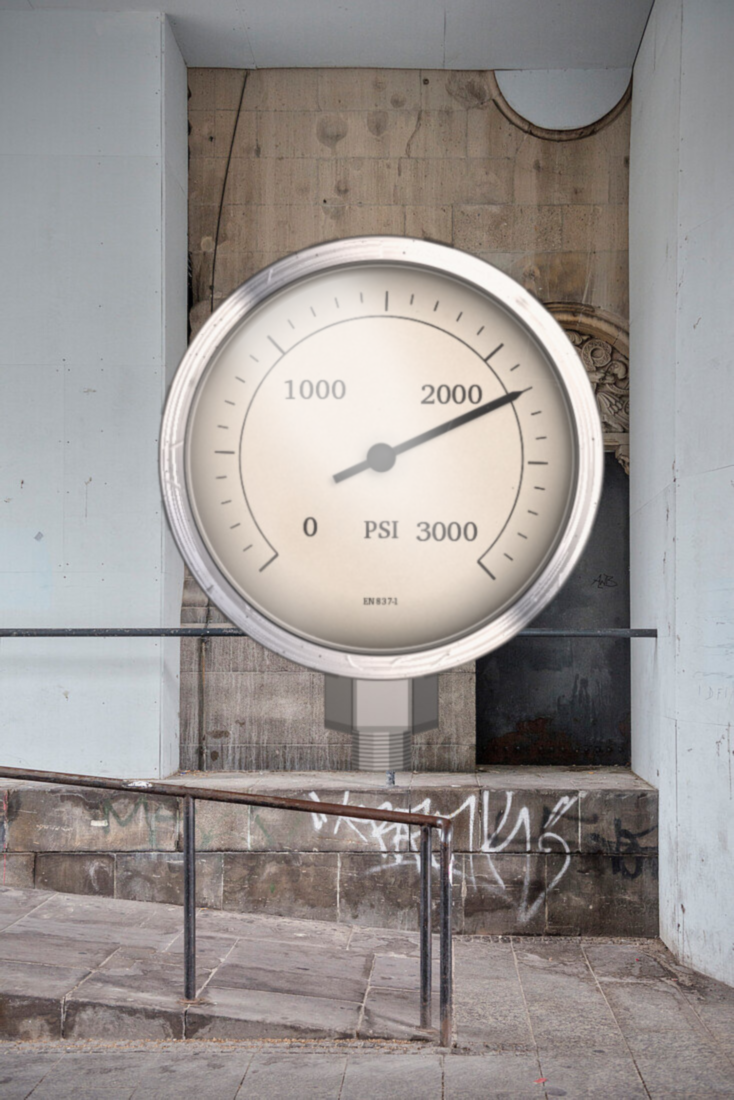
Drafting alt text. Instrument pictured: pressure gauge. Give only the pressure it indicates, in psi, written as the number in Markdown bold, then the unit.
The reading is **2200** psi
